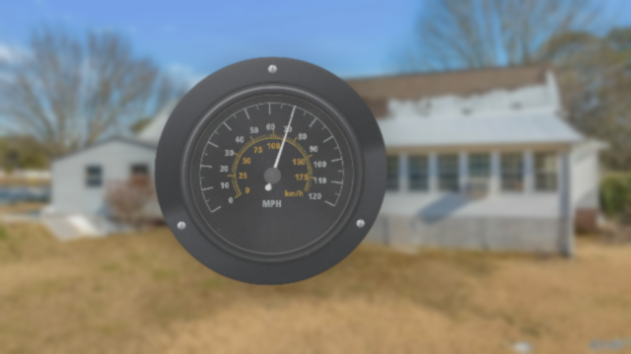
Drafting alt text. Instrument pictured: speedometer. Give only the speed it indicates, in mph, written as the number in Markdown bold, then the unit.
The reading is **70** mph
